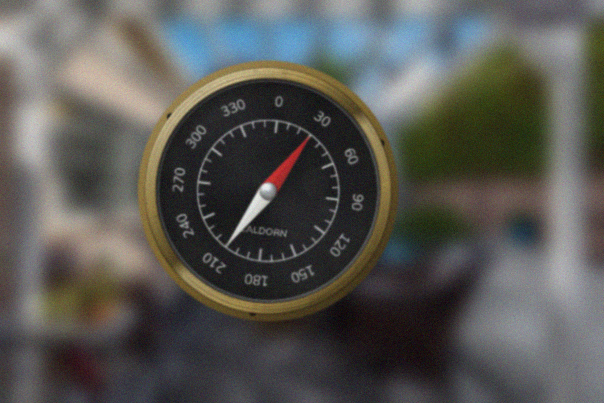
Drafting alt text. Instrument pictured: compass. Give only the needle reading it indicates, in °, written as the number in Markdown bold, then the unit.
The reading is **30** °
